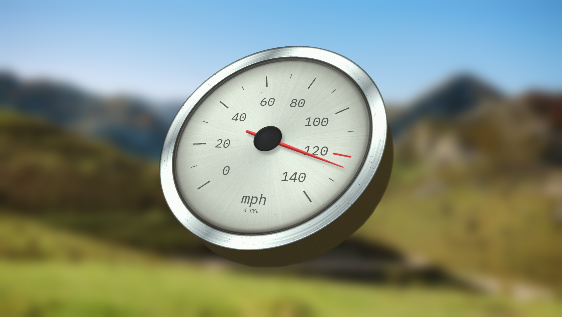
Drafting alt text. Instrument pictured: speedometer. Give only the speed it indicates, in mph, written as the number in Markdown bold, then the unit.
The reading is **125** mph
